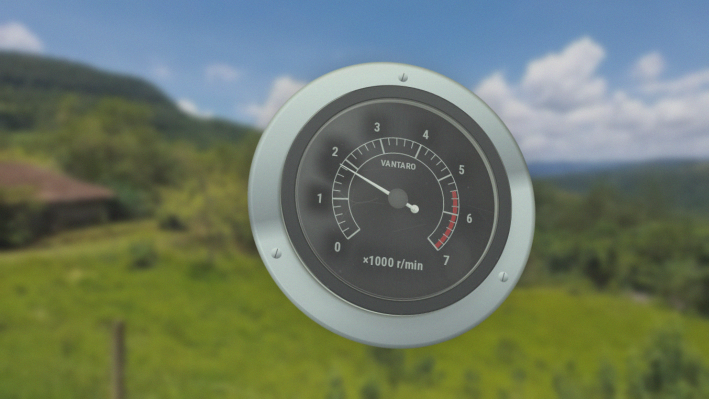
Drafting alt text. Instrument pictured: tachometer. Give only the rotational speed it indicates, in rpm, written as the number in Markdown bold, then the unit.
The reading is **1800** rpm
